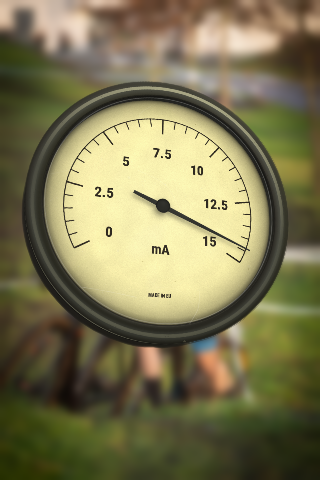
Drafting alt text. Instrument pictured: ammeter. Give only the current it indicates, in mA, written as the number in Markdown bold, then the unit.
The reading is **14.5** mA
